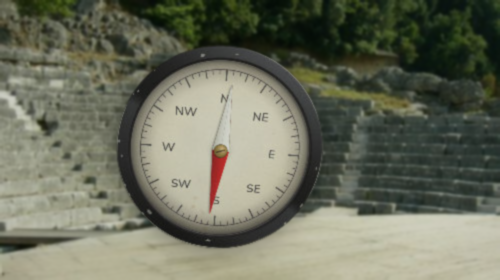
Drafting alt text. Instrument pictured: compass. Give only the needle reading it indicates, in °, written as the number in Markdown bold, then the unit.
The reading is **185** °
